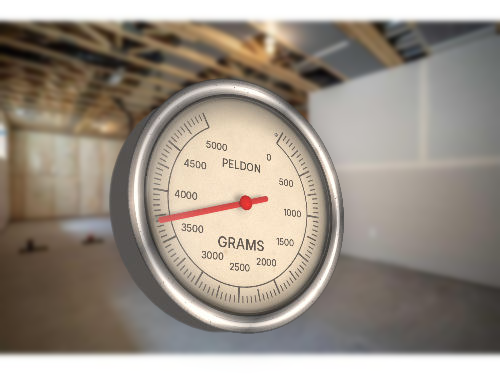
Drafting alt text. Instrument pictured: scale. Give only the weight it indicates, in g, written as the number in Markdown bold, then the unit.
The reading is **3700** g
